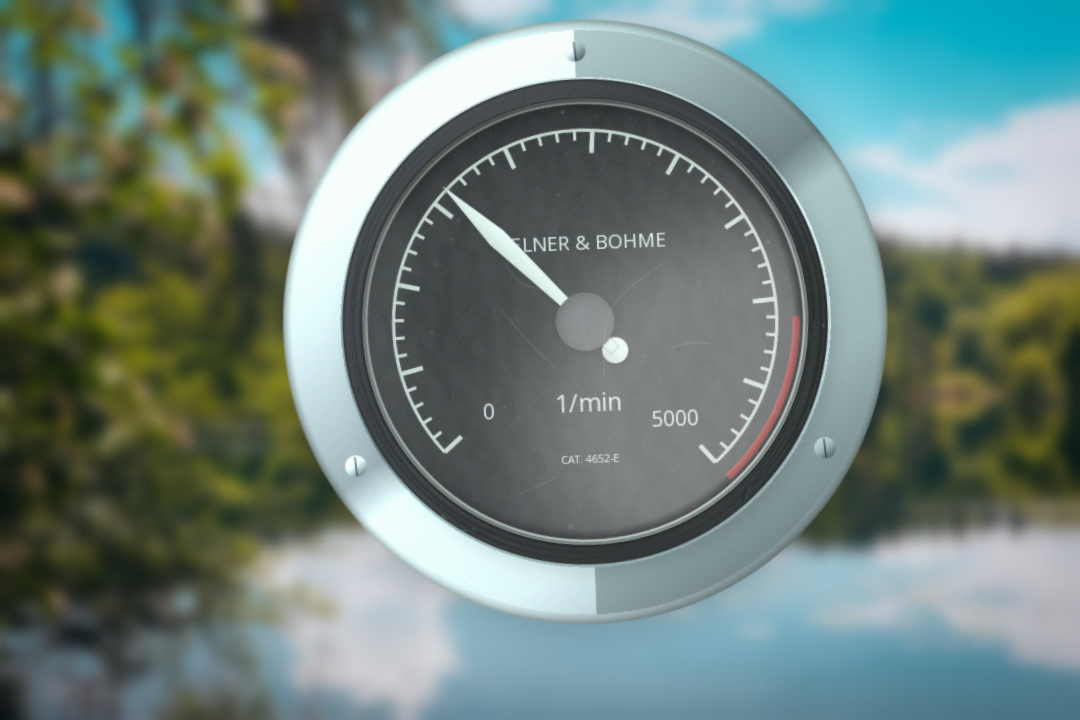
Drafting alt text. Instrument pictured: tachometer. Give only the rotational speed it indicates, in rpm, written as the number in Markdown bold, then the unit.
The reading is **1600** rpm
